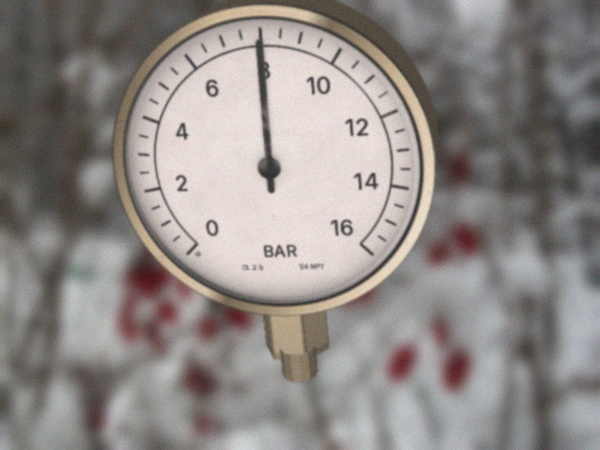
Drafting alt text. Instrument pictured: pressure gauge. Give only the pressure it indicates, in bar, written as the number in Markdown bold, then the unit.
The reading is **8** bar
